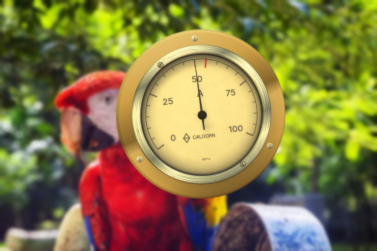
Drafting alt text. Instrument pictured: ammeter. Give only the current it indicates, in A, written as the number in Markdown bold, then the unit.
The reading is **50** A
